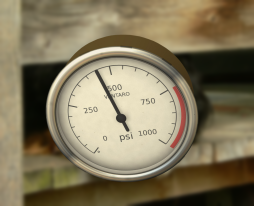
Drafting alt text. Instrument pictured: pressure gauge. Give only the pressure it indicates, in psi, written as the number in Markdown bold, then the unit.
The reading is **450** psi
